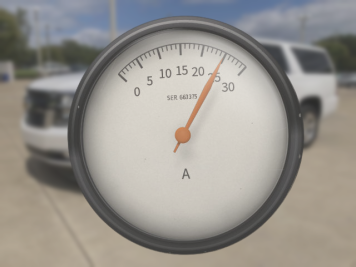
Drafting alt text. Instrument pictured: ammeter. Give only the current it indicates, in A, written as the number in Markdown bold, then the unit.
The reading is **25** A
